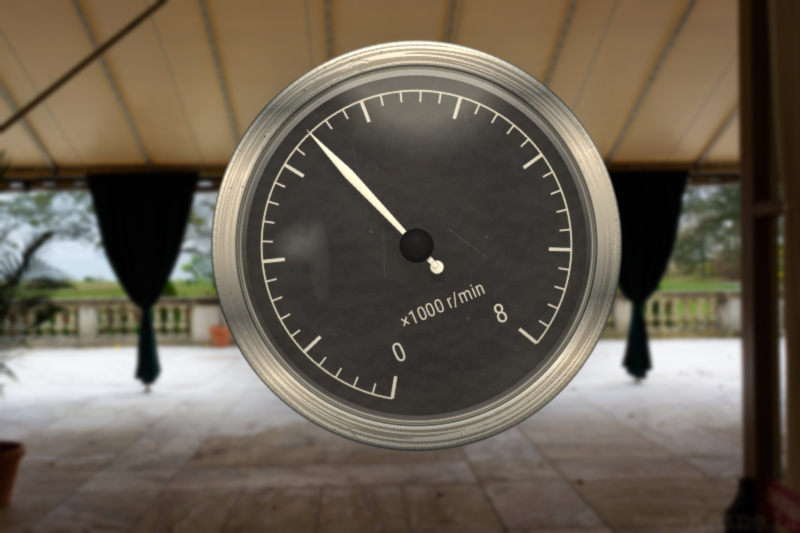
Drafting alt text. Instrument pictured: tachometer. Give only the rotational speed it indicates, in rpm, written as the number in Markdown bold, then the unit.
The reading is **3400** rpm
